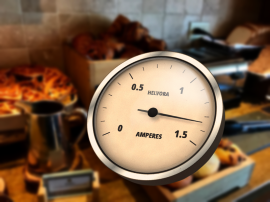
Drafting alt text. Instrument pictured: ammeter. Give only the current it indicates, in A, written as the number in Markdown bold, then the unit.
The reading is **1.35** A
